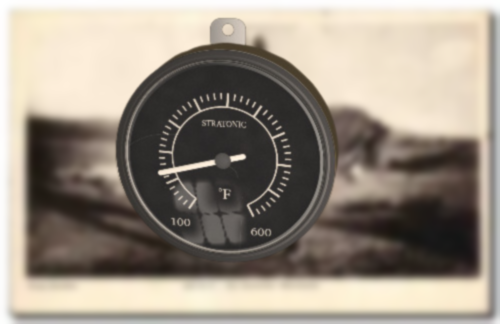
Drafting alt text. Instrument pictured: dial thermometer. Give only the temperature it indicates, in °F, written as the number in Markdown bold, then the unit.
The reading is **170** °F
